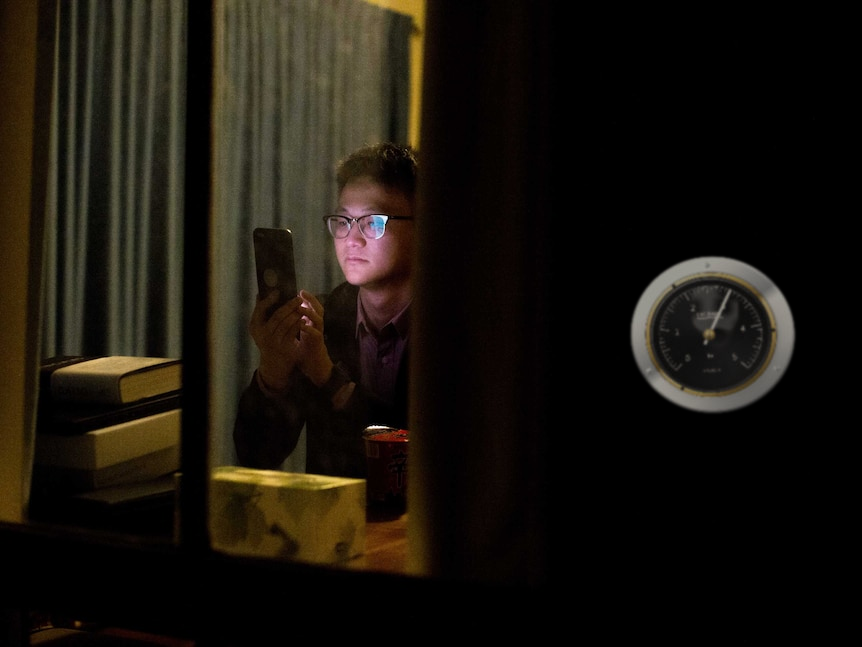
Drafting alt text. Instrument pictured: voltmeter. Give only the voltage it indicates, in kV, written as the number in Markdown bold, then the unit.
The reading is **3** kV
